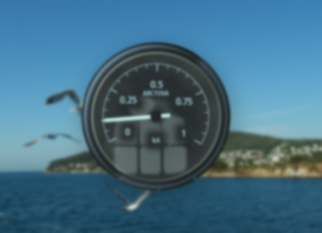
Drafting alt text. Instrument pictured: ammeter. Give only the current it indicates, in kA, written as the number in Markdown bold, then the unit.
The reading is **0.1** kA
